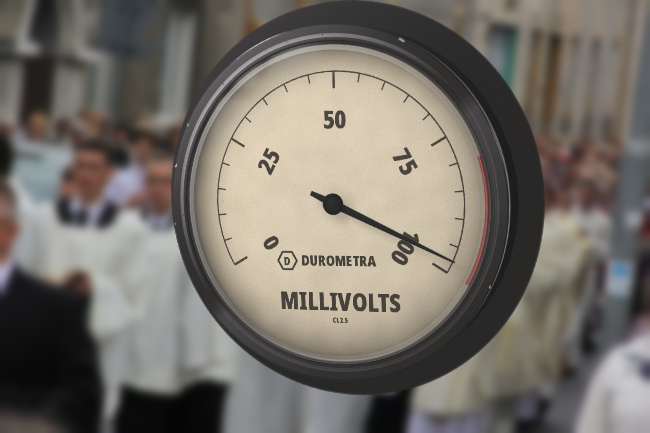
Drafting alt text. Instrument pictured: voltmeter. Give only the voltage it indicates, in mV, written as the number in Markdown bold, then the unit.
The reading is **97.5** mV
